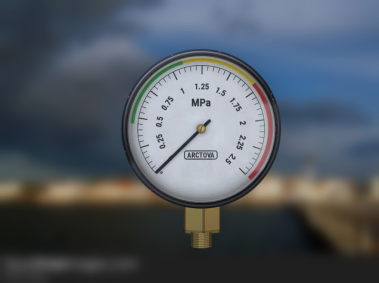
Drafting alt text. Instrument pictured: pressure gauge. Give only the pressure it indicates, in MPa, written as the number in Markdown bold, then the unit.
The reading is **0** MPa
